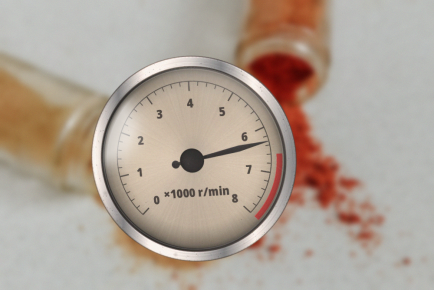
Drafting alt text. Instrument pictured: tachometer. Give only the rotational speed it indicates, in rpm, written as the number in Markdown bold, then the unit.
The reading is **6300** rpm
